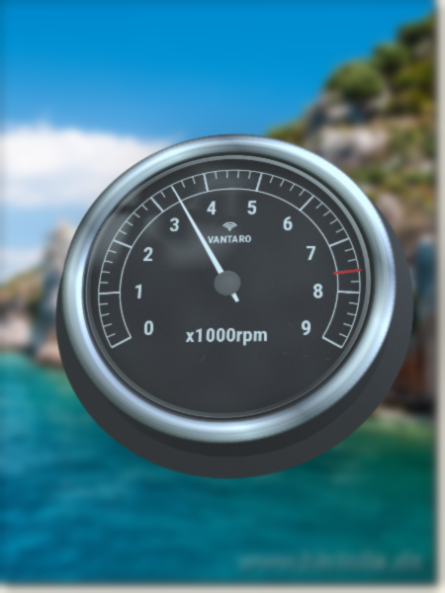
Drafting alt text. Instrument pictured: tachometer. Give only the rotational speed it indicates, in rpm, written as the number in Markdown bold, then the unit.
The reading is **3400** rpm
